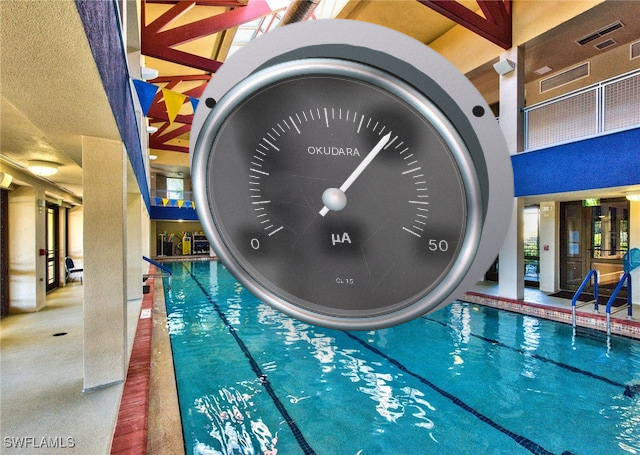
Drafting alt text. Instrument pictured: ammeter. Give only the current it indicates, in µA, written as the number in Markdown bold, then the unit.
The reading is **34** µA
